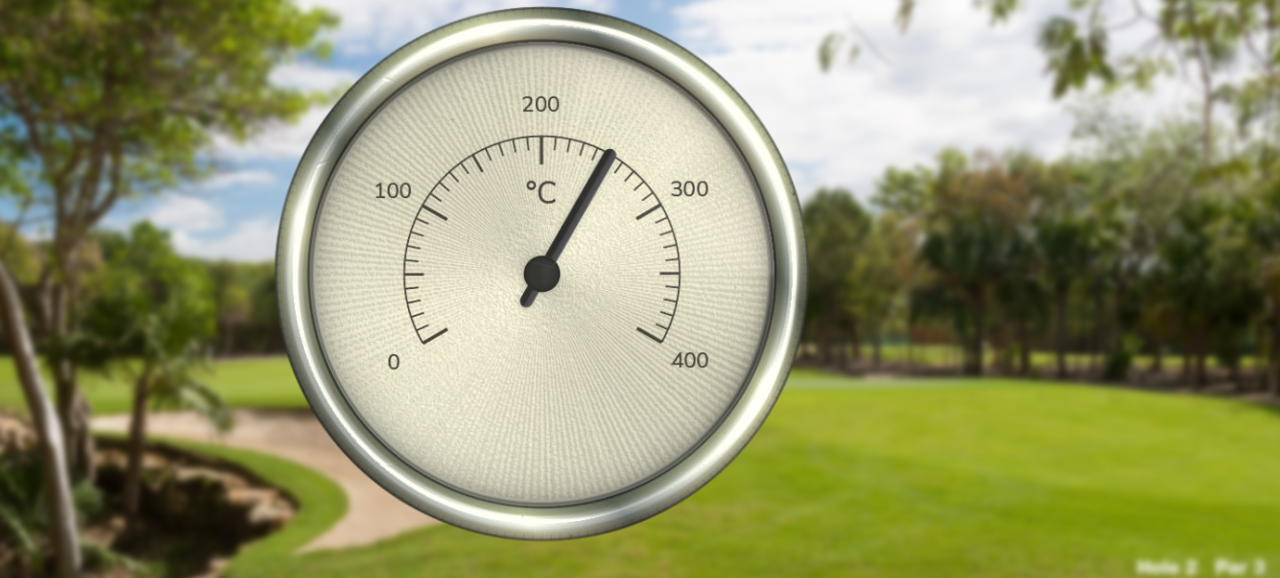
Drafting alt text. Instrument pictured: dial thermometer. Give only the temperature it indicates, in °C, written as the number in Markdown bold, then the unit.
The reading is **250** °C
